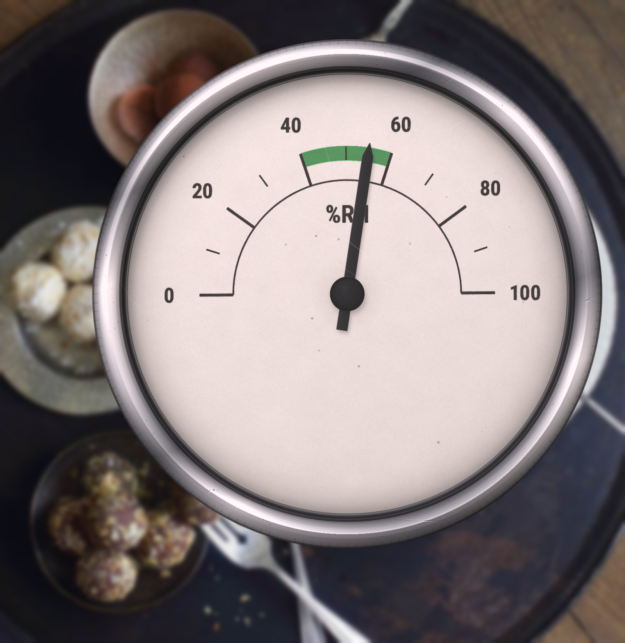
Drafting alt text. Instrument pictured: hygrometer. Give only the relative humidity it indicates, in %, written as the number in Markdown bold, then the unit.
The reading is **55** %
